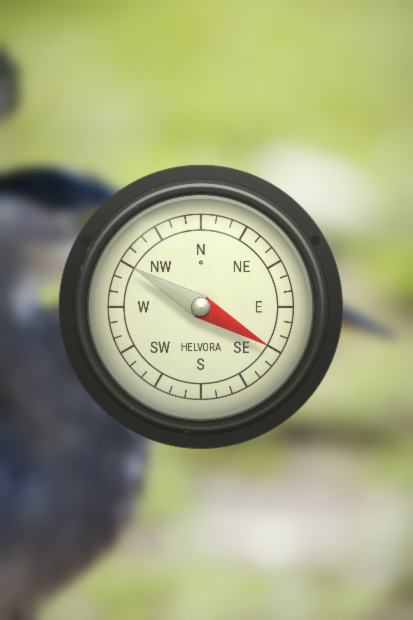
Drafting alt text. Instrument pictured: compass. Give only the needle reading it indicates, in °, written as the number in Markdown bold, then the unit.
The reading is **120** °
